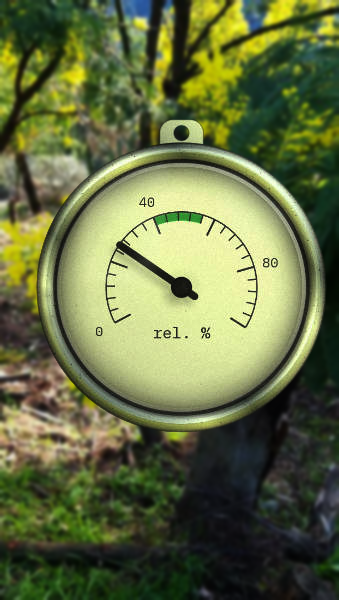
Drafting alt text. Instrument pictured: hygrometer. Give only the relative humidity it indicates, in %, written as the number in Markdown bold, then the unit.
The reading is **26** %
